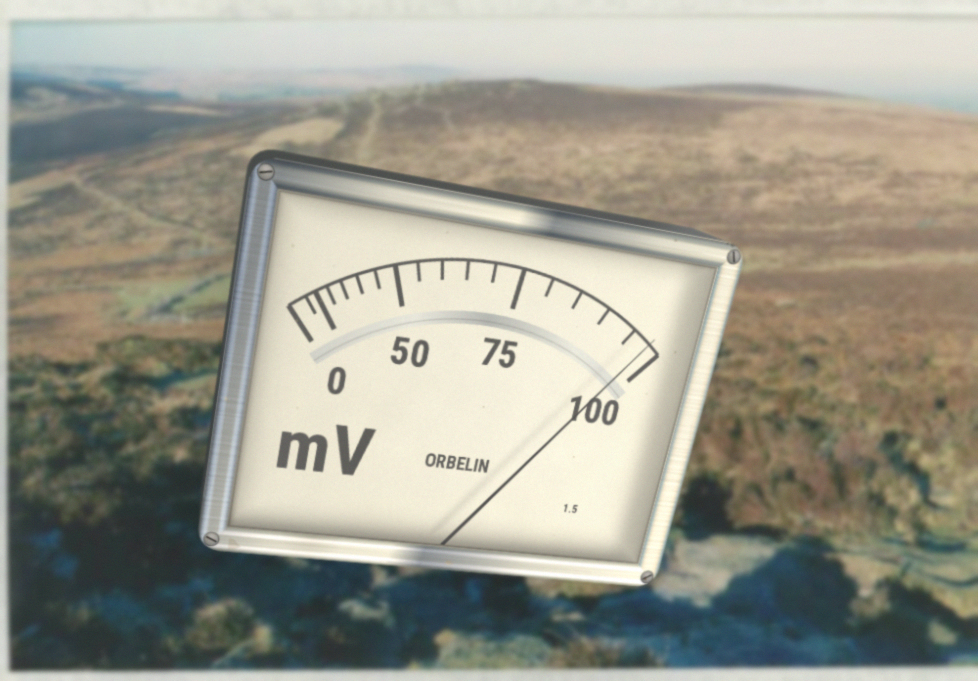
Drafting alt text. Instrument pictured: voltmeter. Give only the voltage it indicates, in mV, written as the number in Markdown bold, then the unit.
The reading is **97.5** mV
